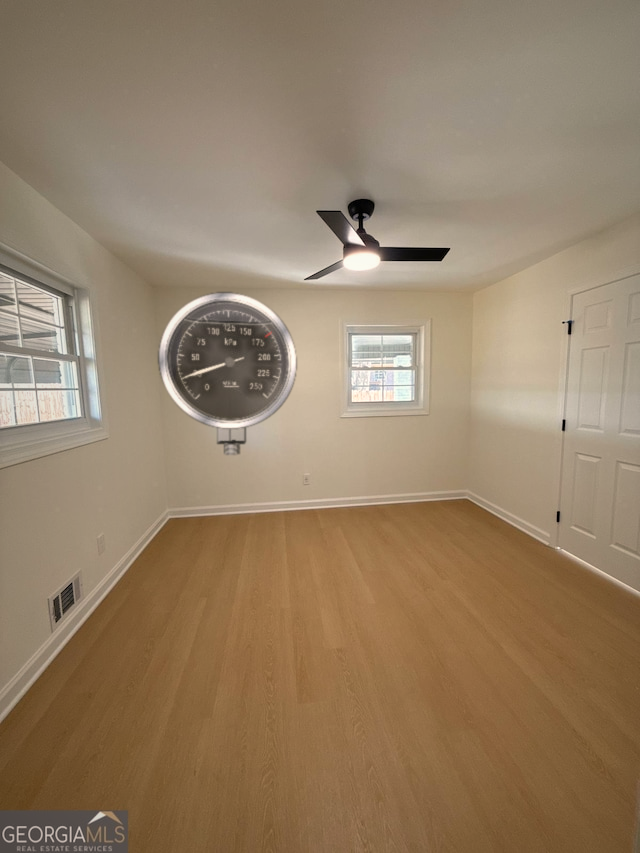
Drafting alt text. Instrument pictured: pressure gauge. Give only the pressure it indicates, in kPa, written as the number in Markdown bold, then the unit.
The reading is **25** kPa
